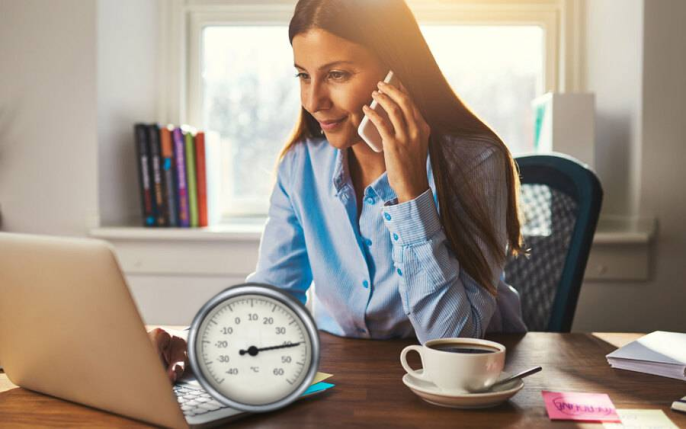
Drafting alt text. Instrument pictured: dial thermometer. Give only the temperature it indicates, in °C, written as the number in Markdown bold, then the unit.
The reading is **40** °C
